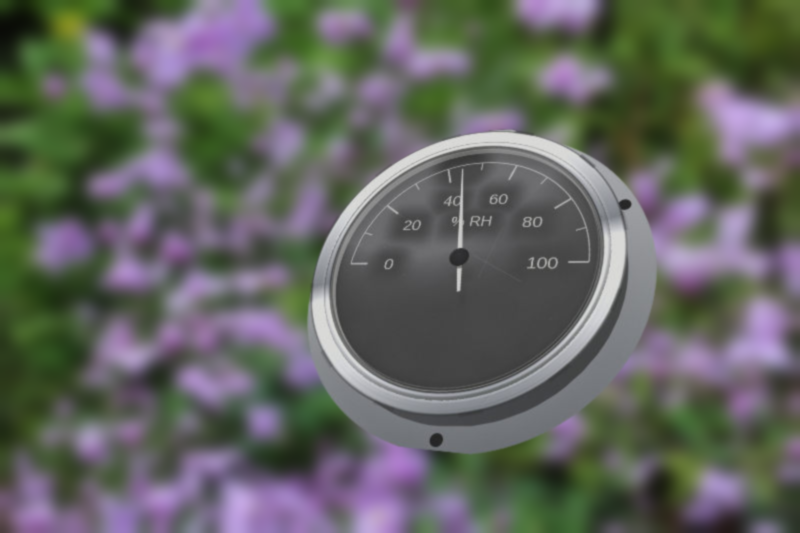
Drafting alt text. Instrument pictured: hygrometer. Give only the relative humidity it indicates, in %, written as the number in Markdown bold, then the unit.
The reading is **45** %
